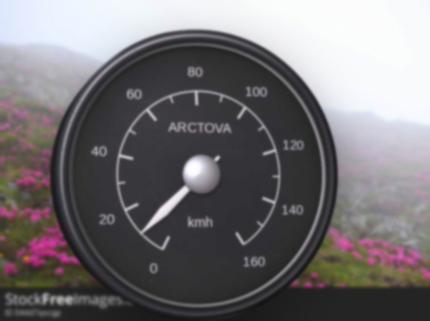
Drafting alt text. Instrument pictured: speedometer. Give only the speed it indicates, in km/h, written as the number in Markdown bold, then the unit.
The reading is **10** km/h
